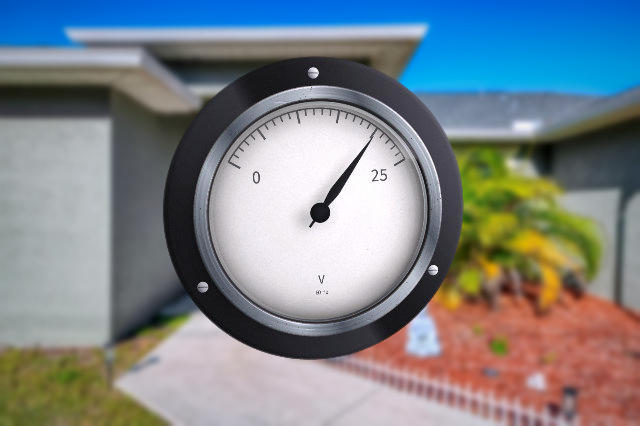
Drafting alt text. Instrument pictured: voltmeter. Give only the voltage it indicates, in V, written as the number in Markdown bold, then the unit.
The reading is **20** V
